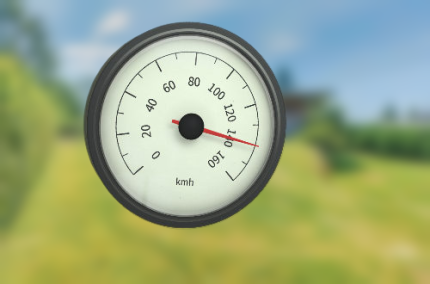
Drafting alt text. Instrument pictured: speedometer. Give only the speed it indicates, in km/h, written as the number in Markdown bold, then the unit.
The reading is **140** km/h
